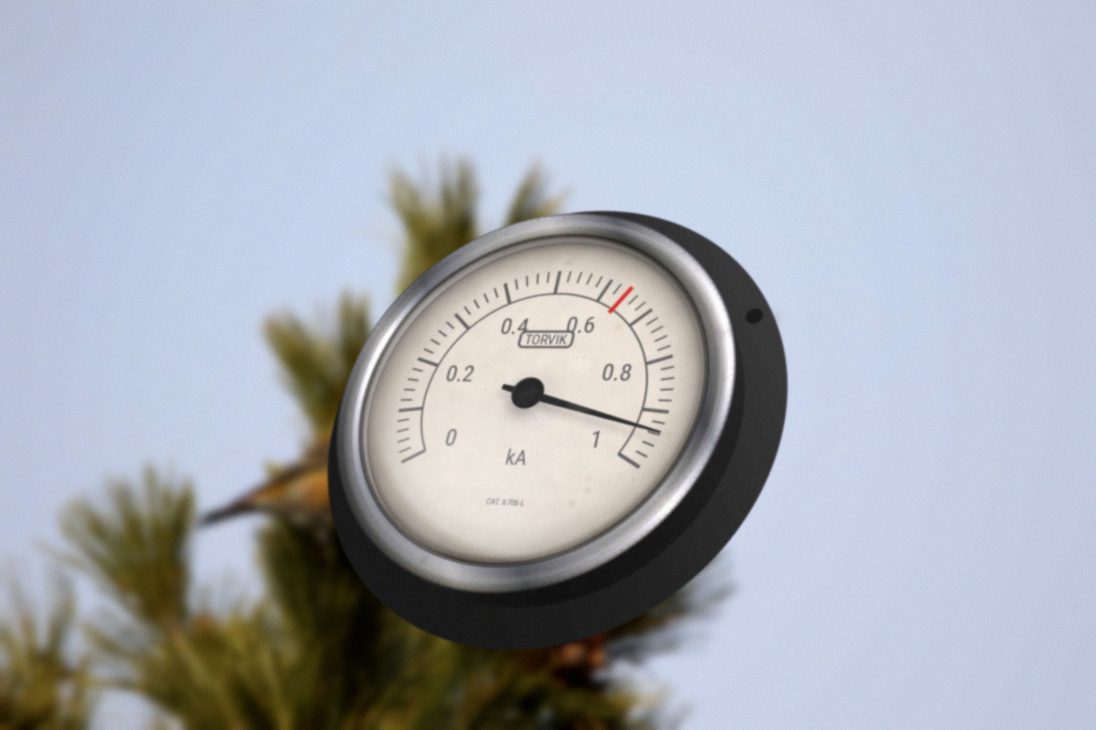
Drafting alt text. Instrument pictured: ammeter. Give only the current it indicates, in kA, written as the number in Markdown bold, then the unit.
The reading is **0.94** kA
